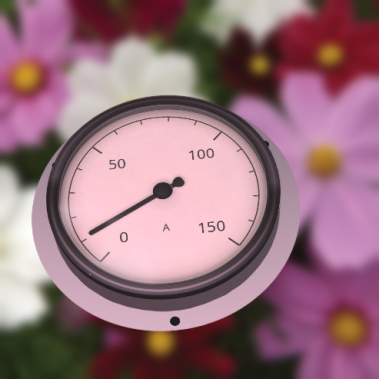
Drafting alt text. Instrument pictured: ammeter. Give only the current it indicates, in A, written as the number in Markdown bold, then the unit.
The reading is **10** A
